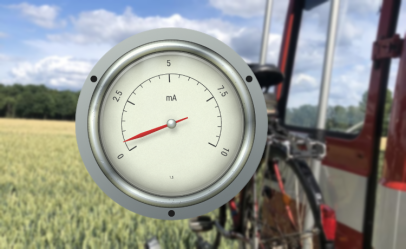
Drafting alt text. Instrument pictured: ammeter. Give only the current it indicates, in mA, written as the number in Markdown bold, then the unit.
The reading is **0.5** mA
